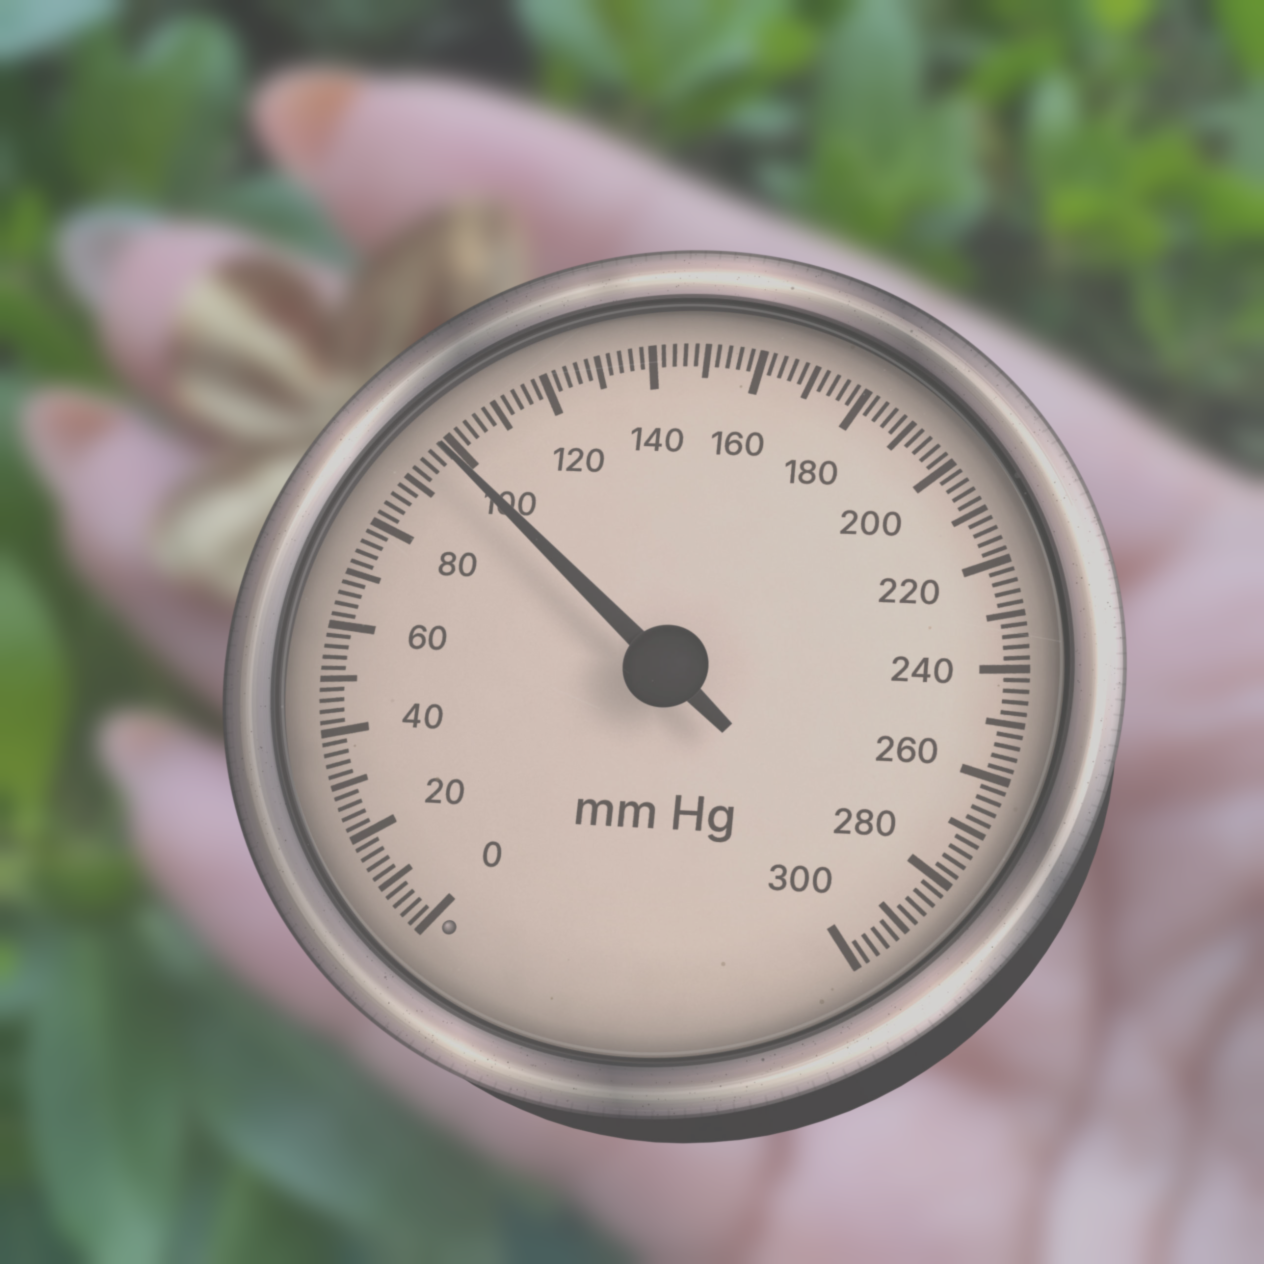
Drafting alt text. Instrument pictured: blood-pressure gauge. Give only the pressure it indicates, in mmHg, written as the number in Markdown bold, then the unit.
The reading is **98** mmHg
